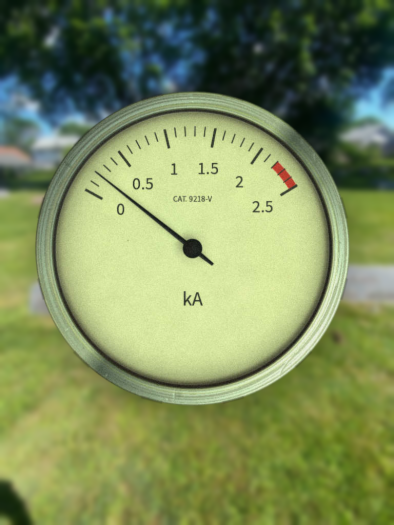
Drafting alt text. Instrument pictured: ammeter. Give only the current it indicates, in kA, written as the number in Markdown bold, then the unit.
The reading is **0.2** kA
